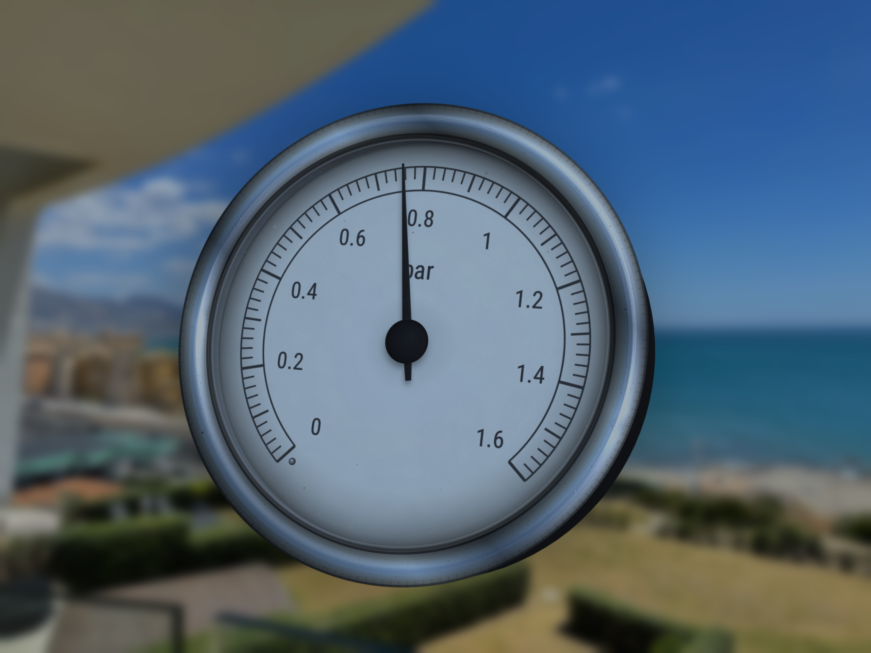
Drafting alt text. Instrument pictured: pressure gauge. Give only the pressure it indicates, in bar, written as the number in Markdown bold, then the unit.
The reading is **0.76** bar
